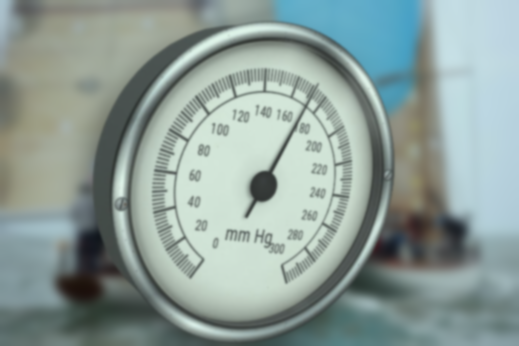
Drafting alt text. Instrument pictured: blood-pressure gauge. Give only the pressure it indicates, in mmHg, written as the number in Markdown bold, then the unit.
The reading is **170** mmHg
